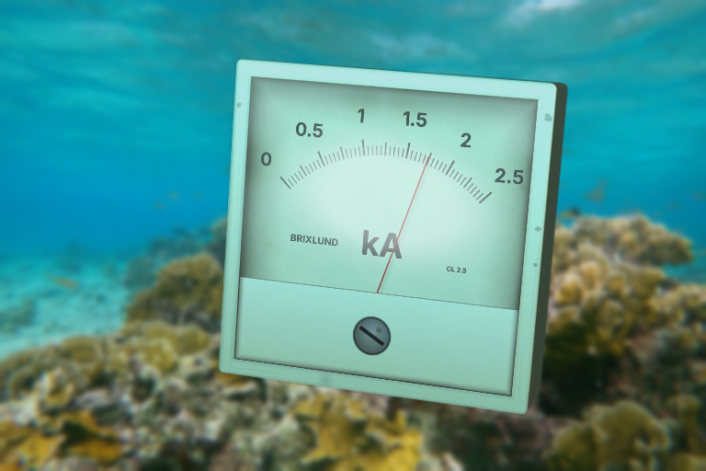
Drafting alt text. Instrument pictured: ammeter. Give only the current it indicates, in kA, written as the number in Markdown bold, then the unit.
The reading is **1.75** kA
